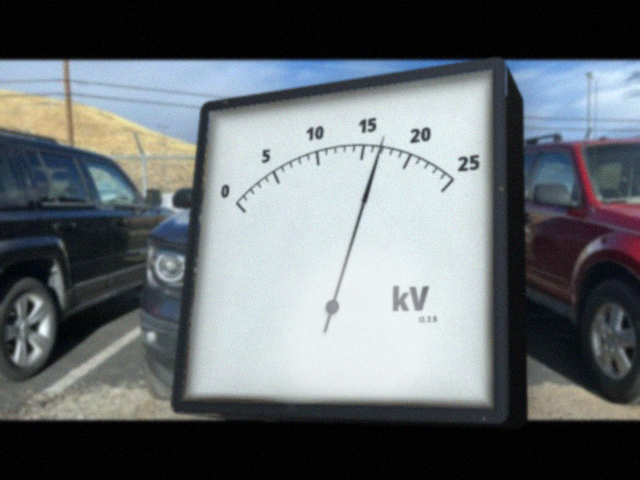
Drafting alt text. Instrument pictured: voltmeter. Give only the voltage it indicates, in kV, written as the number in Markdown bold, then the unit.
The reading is **17** kV
